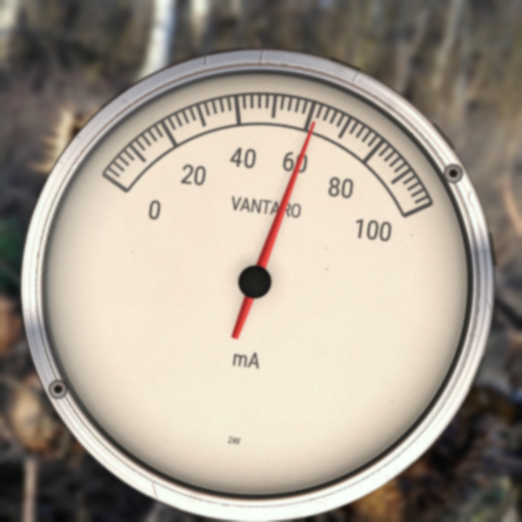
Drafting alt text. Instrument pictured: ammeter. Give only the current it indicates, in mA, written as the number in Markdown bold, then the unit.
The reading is **62** mA
